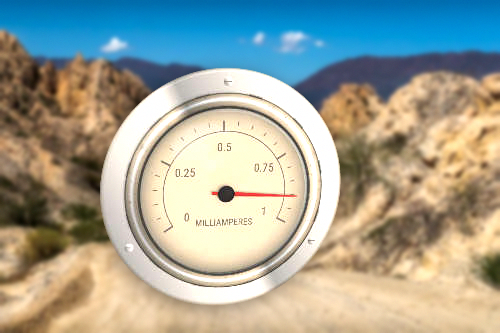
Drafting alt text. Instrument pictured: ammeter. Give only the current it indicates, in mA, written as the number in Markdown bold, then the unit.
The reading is **0.9** mA
